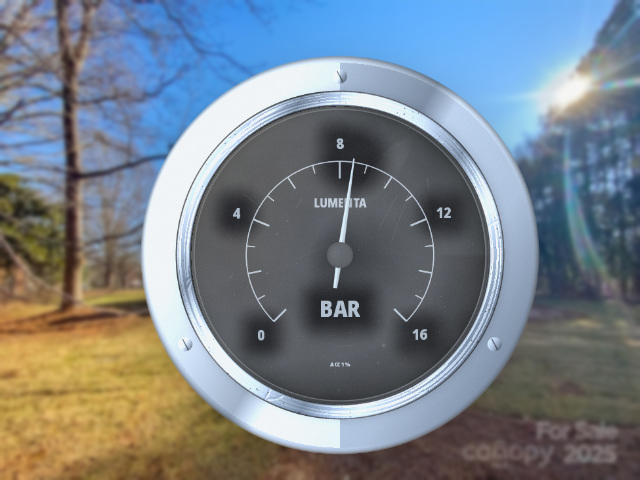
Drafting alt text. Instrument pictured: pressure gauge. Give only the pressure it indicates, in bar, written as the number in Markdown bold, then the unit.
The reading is **8.5** bar
